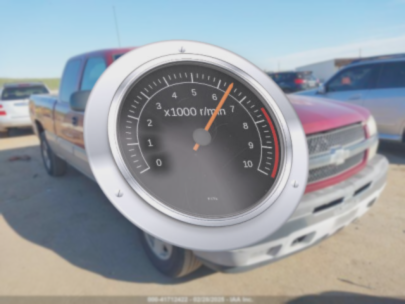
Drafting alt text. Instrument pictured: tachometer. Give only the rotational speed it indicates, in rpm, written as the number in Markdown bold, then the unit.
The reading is **6400** rpm
